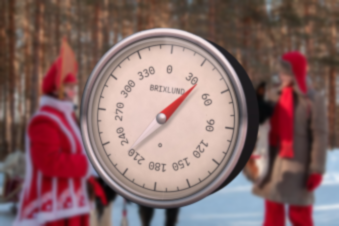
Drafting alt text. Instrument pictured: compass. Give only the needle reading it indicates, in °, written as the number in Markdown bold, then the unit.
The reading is **40** °
